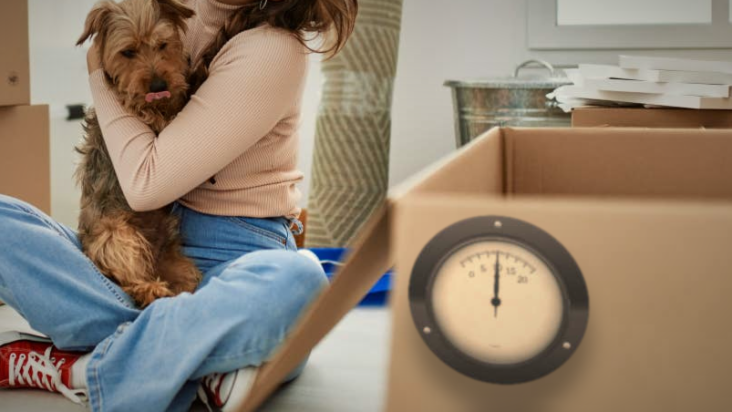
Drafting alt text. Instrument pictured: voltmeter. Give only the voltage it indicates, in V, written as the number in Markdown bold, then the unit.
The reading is **10** V
